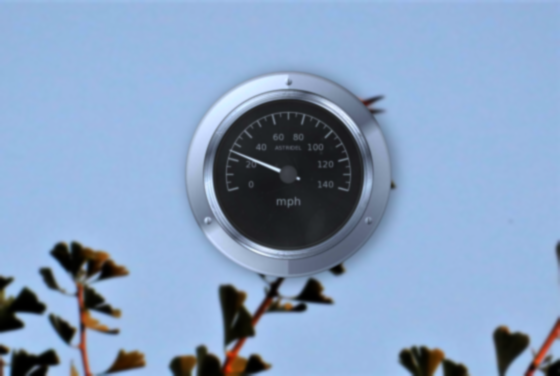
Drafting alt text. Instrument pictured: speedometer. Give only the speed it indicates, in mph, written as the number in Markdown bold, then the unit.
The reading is **25** mph
